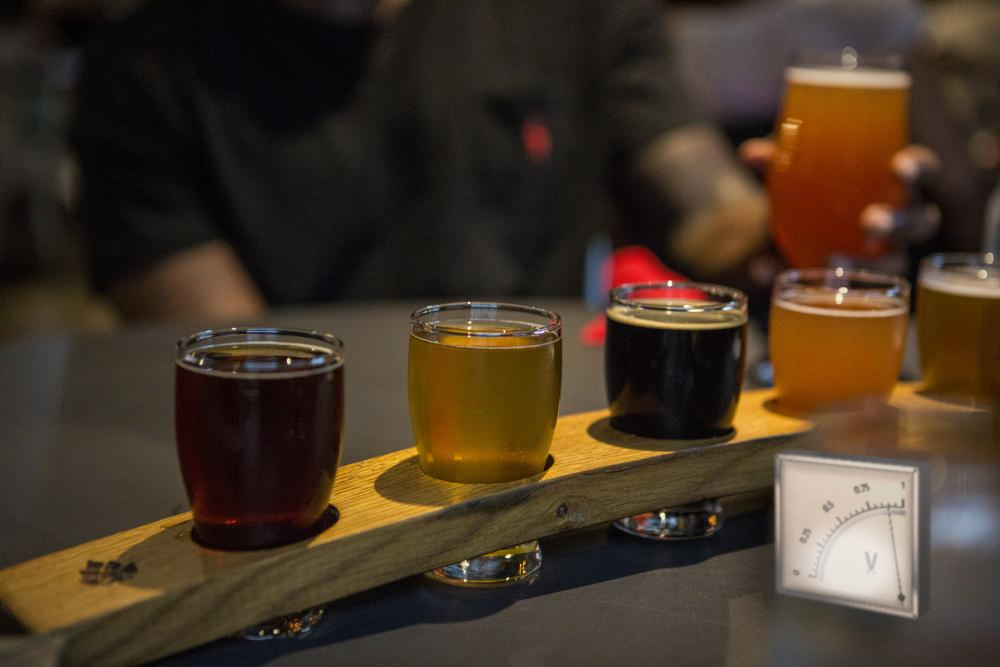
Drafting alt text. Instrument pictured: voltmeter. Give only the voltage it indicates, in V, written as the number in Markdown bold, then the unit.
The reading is **0.9** V
